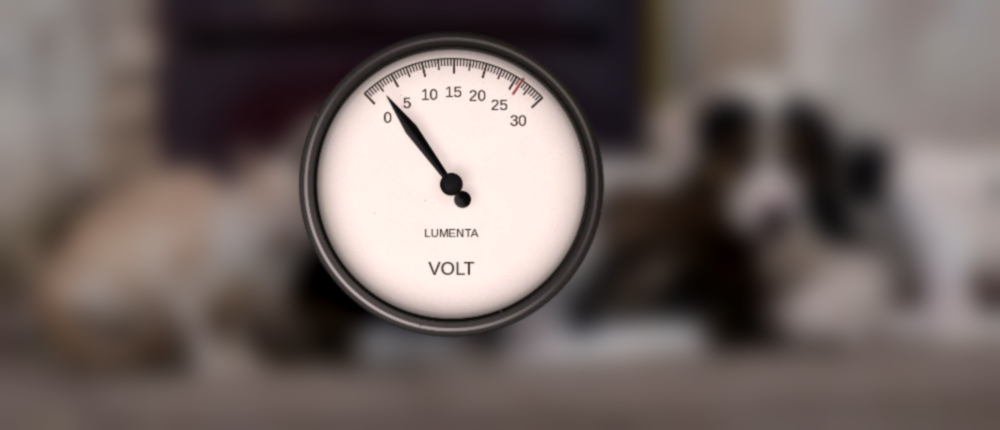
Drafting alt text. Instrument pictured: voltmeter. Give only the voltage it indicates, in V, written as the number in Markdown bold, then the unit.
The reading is **2.5** V
